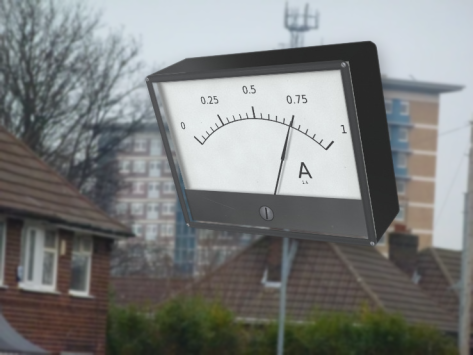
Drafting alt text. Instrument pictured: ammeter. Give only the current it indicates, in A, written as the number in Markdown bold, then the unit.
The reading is **0.75** A
